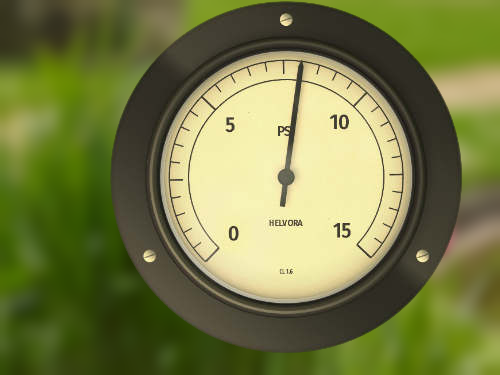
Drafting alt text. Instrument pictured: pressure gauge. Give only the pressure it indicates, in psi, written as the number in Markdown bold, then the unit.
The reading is **8** psi
